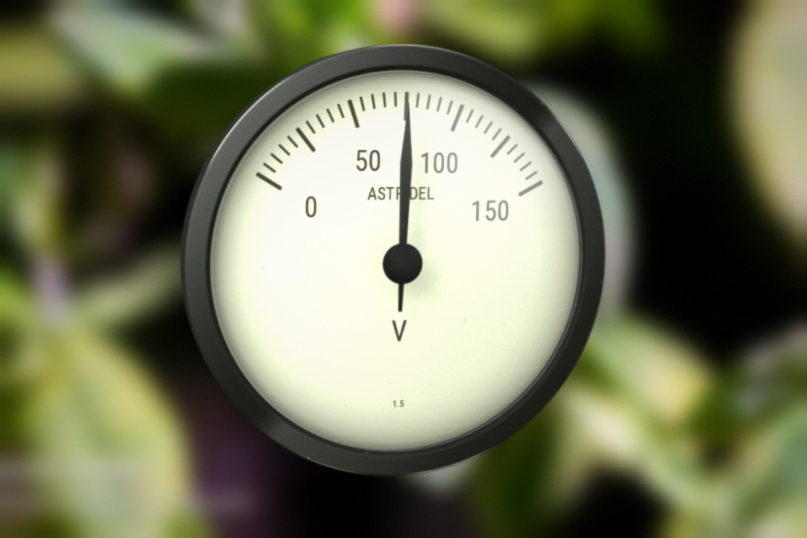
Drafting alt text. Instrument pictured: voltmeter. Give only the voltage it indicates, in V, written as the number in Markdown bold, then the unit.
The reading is **75** V
